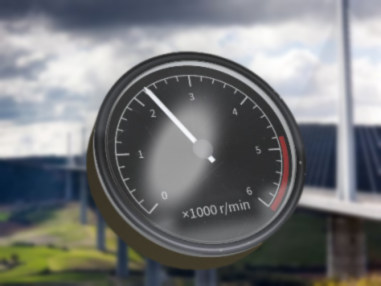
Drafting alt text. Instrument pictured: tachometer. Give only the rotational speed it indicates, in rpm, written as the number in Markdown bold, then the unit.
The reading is **2200** rpm
